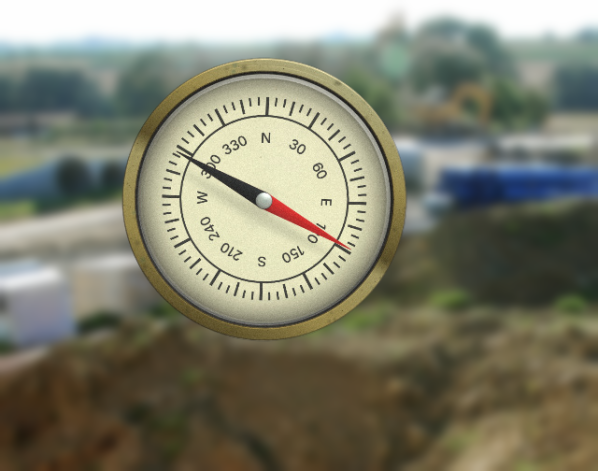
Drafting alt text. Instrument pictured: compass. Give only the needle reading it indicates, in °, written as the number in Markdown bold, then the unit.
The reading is **117.5** °
